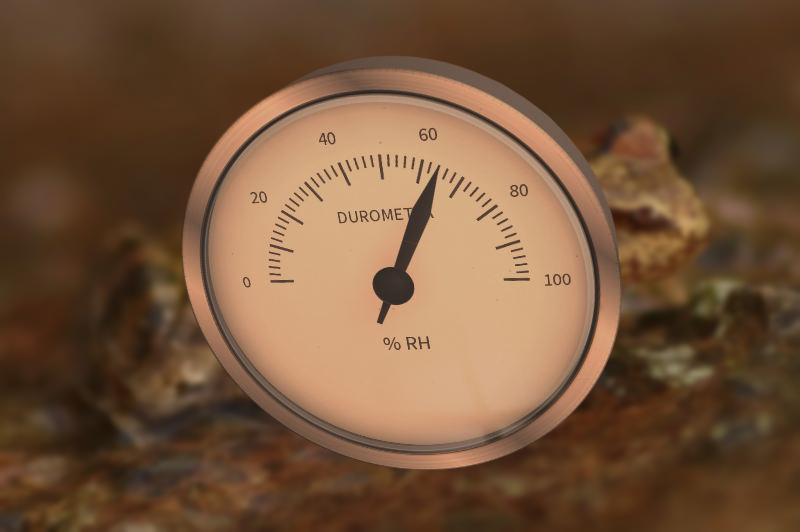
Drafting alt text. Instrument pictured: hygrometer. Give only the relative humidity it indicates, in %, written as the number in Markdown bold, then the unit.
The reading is **64** %
